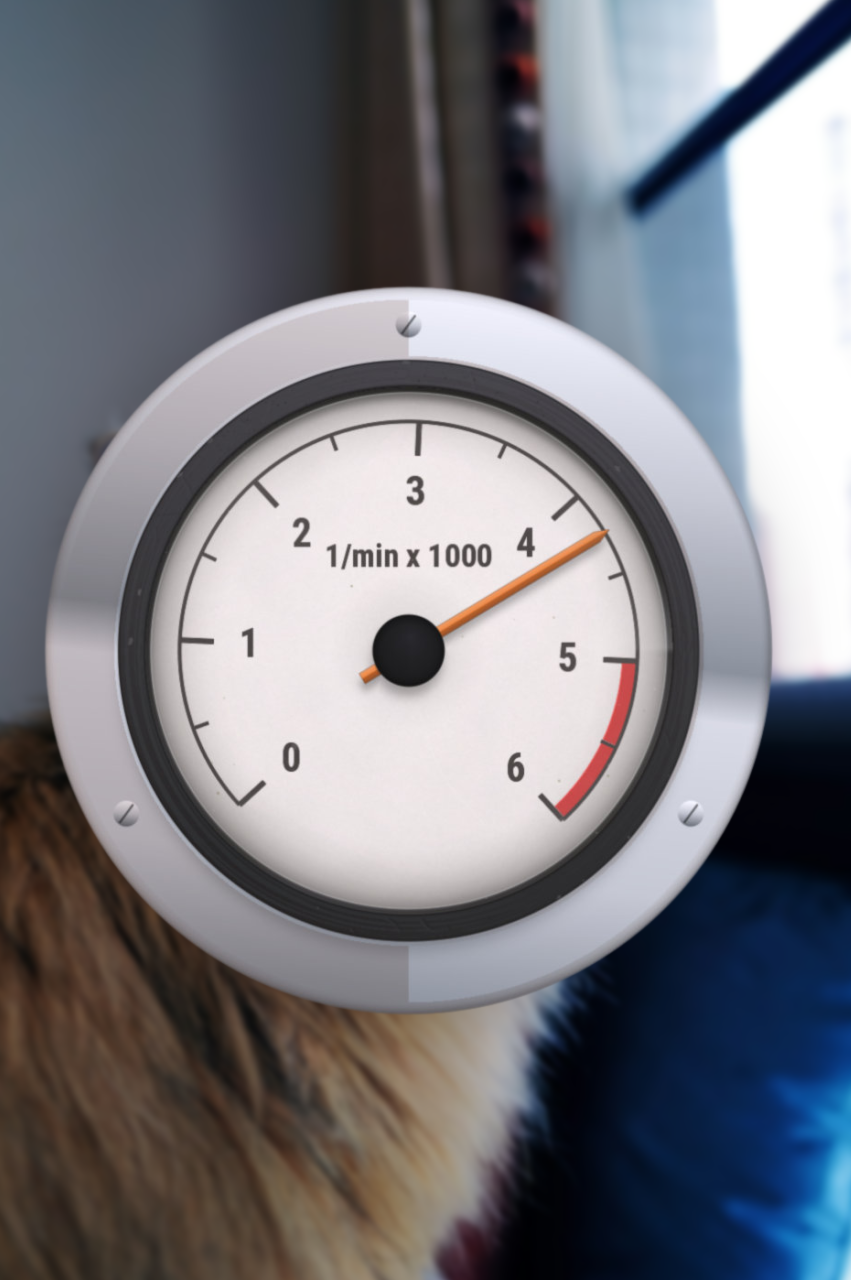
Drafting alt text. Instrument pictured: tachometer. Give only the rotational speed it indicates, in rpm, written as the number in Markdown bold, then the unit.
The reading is **4250** rpm
